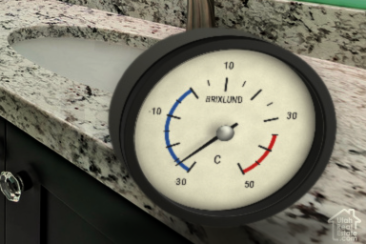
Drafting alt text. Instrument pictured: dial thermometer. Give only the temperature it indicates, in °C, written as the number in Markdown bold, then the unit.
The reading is **-25** °C
